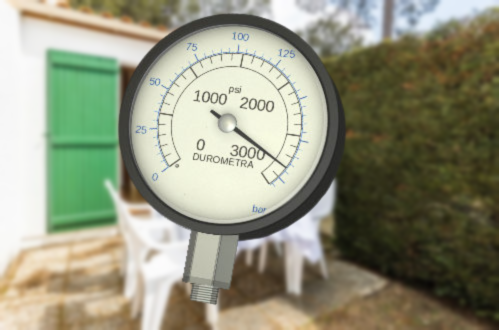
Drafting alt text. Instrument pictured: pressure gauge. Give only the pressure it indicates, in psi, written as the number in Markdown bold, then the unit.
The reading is **2800** psi
